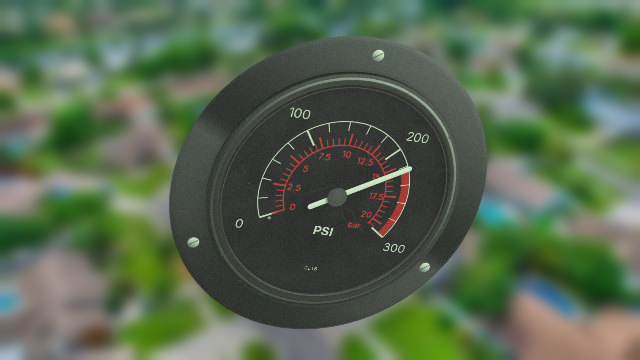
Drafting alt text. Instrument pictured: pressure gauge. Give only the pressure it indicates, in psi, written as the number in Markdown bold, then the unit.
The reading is **220** psi
